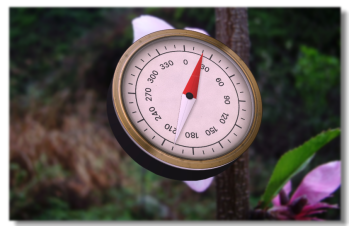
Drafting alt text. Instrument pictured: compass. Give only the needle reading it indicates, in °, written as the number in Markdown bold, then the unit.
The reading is **20** °
